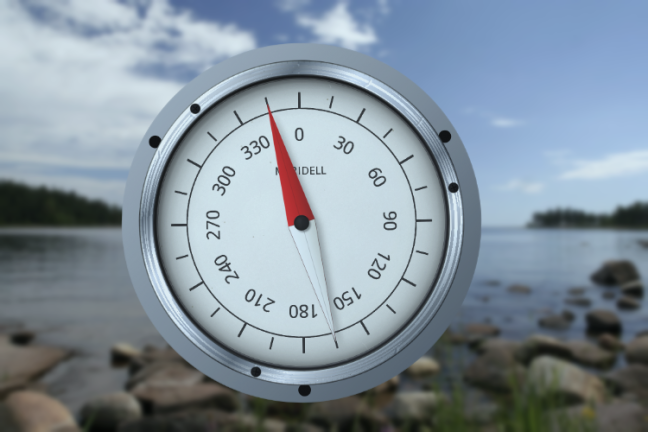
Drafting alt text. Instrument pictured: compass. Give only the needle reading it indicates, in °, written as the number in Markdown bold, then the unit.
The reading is **345** °
